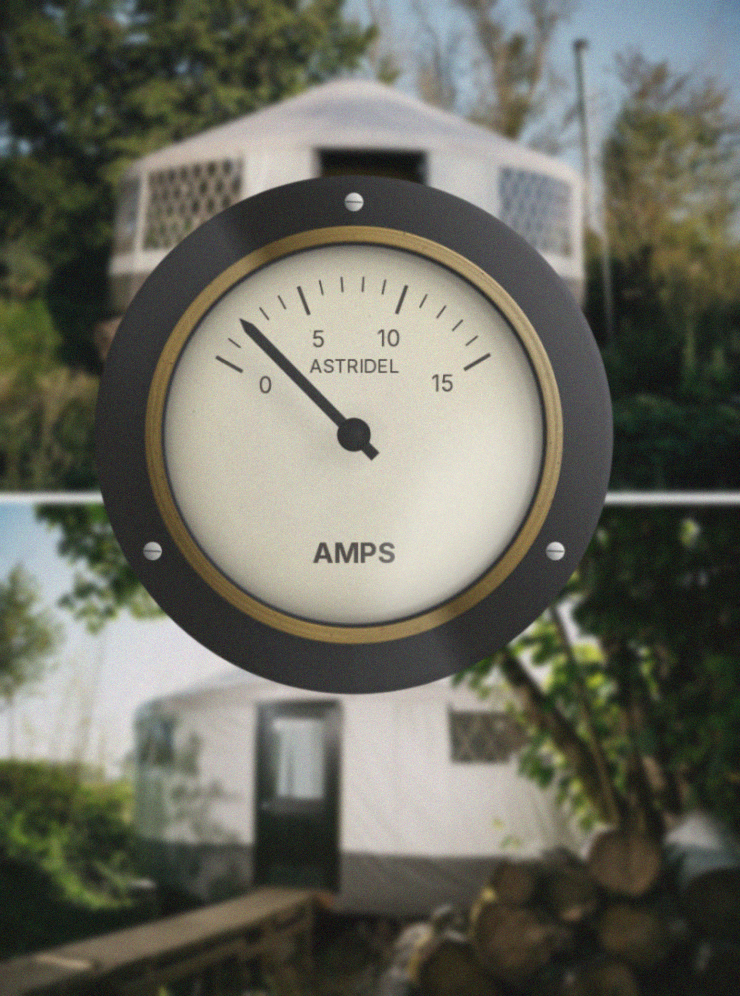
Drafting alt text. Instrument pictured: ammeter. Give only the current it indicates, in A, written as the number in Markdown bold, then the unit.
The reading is **2** A
